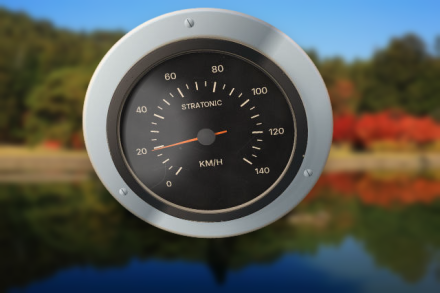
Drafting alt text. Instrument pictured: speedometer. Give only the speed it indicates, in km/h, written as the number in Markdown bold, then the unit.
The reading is **20** km/h
